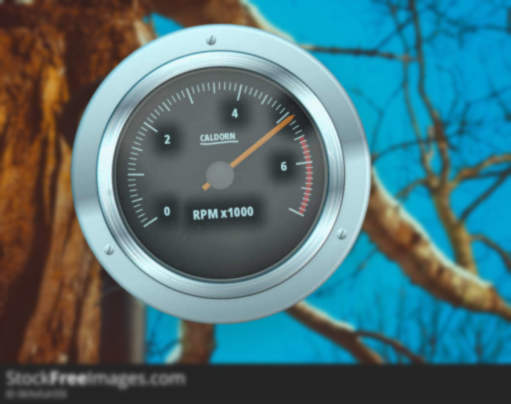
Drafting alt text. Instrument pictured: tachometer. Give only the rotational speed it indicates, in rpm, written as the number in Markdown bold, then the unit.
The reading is **5100** rpm
